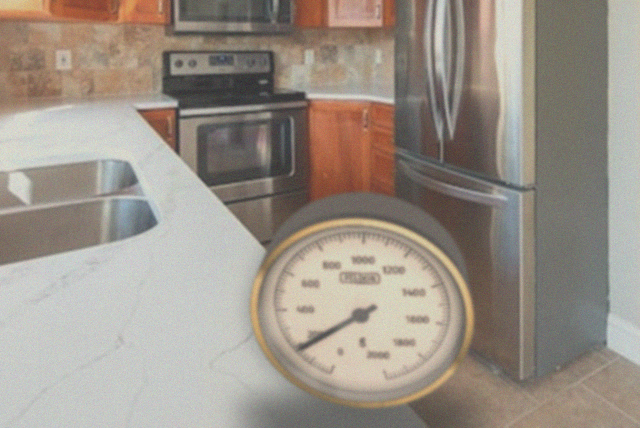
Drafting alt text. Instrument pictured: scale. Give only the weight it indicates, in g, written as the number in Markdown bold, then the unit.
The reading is **200** g
